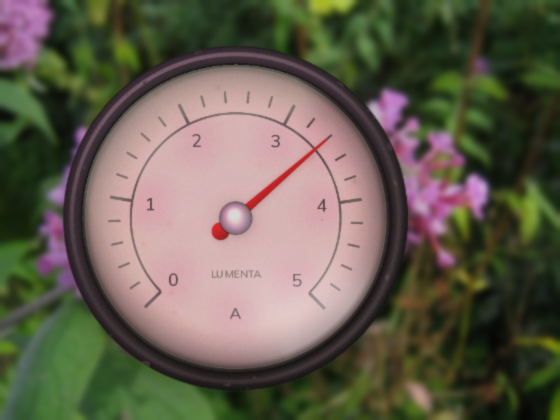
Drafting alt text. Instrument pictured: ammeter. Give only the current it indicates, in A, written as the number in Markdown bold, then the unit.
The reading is **3.4** A
